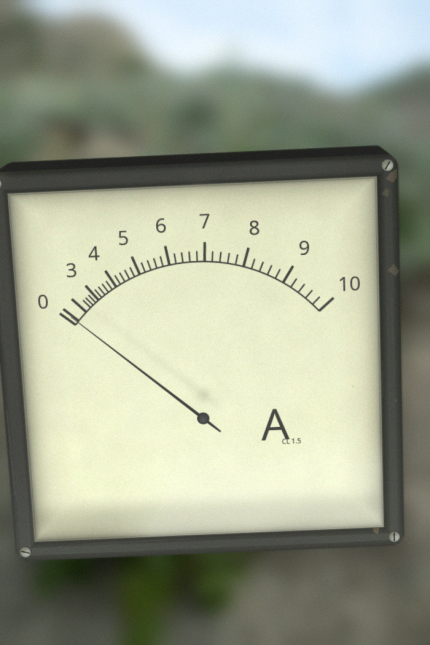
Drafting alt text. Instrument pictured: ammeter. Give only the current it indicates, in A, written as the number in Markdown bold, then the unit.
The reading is **1** A
